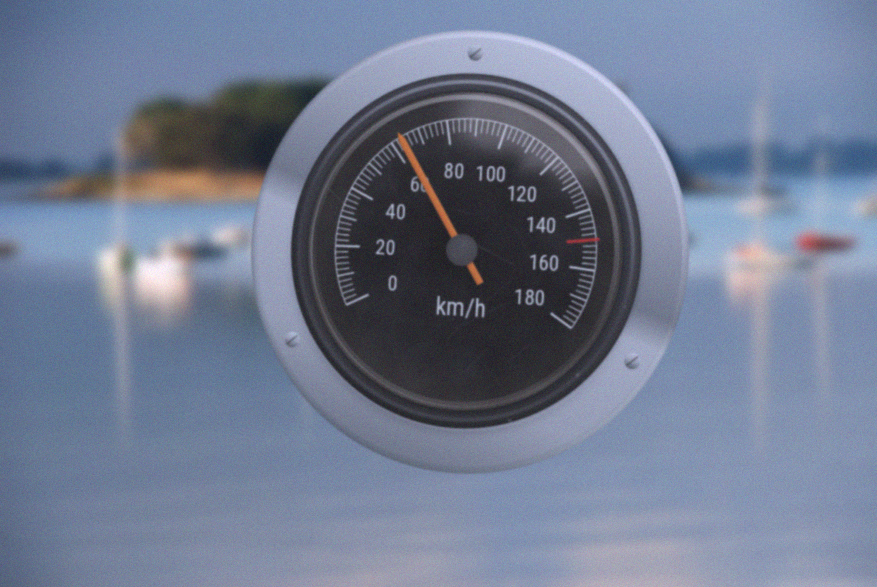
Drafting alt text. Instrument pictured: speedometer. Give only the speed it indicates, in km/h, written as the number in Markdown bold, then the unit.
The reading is **64** km/h
